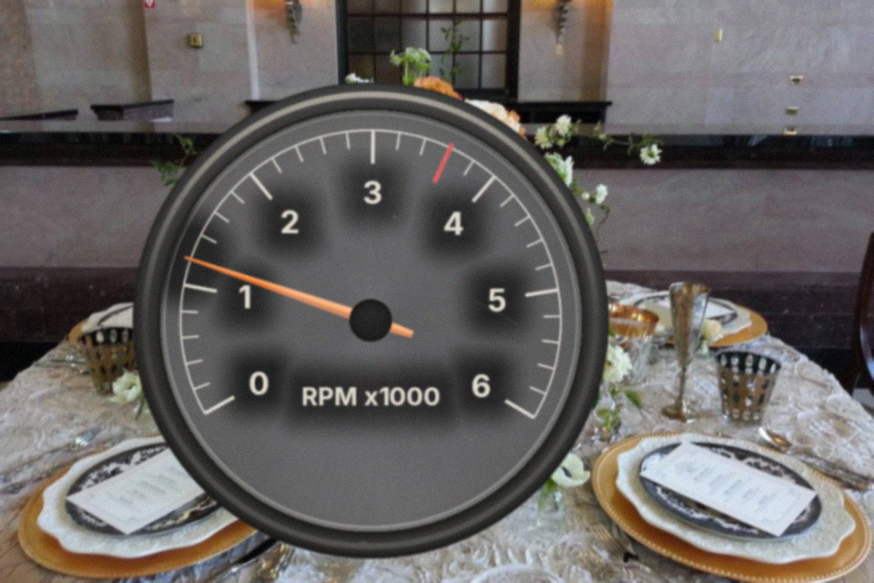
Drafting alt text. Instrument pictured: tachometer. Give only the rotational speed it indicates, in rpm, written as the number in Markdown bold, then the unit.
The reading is **1200** rpm
